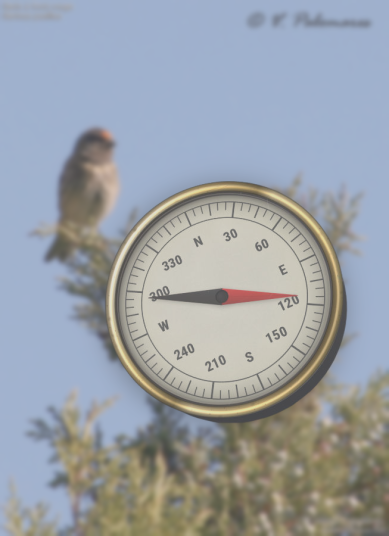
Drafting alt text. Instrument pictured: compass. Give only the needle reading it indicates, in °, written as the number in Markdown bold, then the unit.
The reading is **115** °
